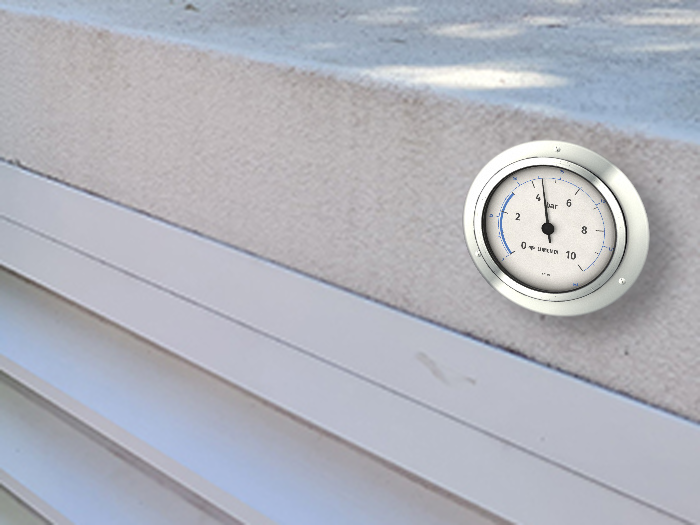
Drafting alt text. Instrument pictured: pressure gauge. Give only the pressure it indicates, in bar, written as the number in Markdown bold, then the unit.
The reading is **4.5** bar
